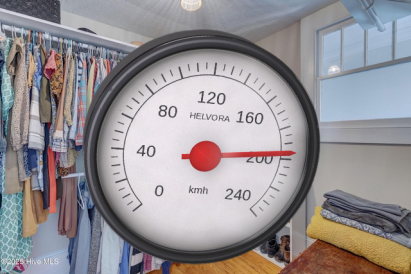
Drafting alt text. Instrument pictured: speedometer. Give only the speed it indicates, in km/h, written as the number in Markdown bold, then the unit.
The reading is **195** km/h
